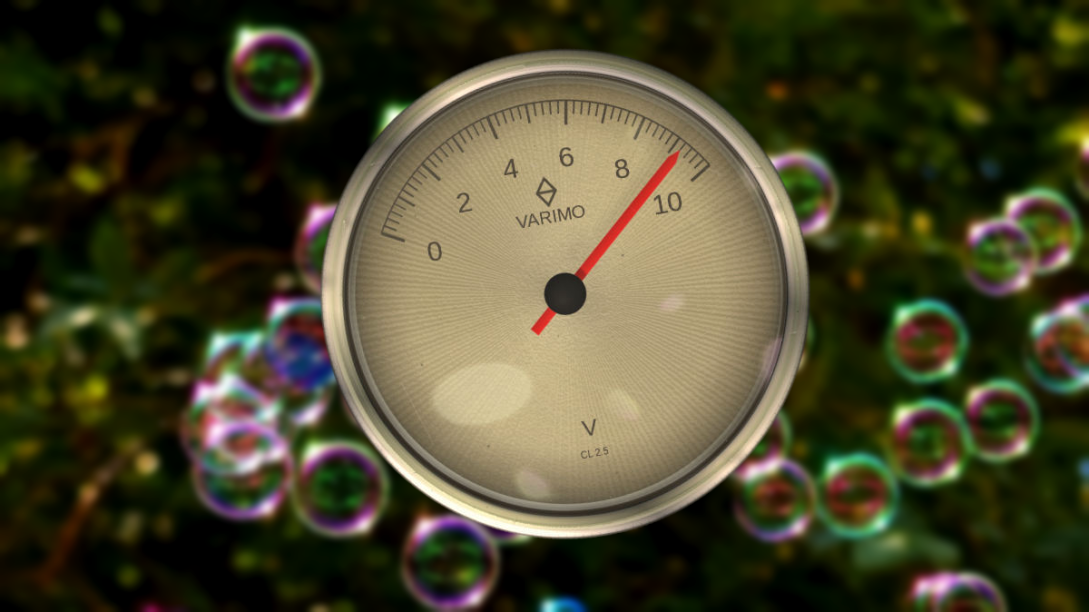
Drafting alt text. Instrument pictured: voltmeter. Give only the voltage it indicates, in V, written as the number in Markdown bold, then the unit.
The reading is **9.2** V
